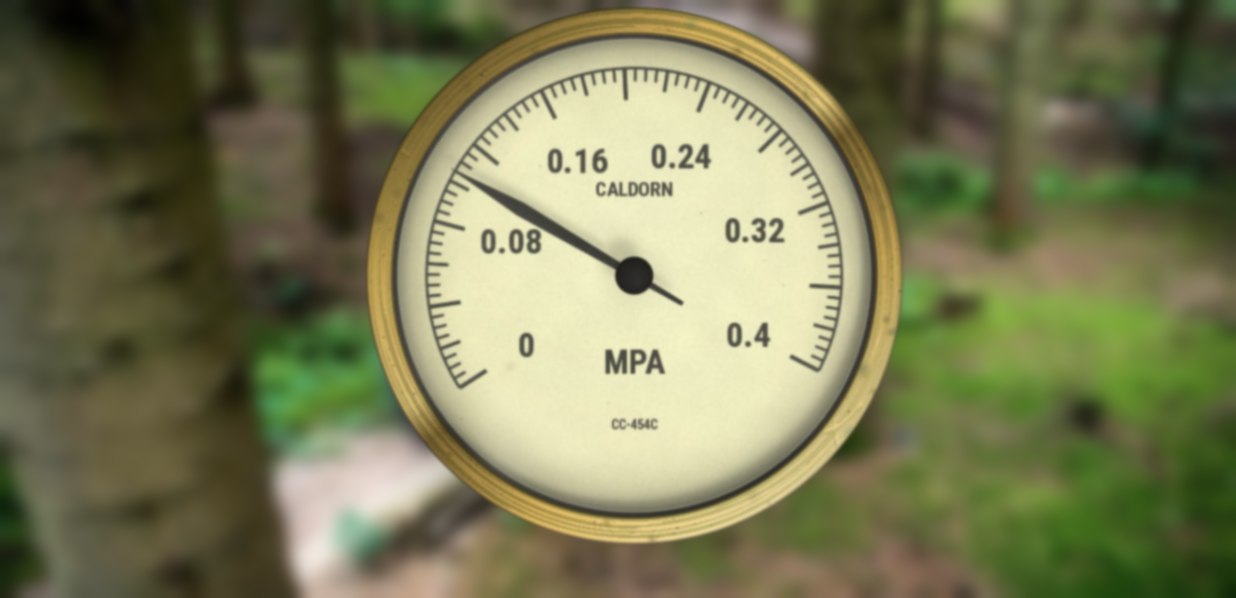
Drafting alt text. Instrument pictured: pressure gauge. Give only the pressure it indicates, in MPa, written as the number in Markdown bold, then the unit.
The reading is **0.105** MPa
